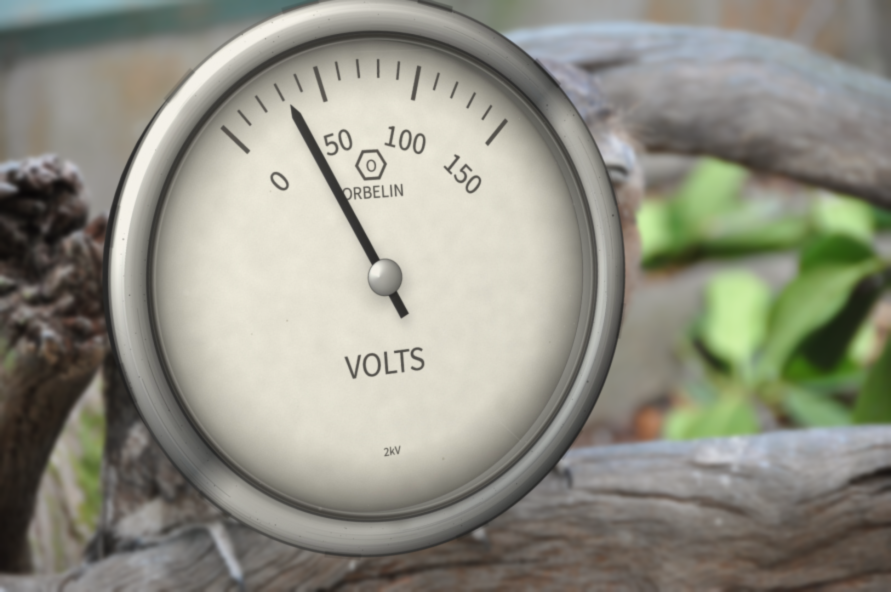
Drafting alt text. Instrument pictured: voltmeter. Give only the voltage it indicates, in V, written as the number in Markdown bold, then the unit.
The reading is **30** V
